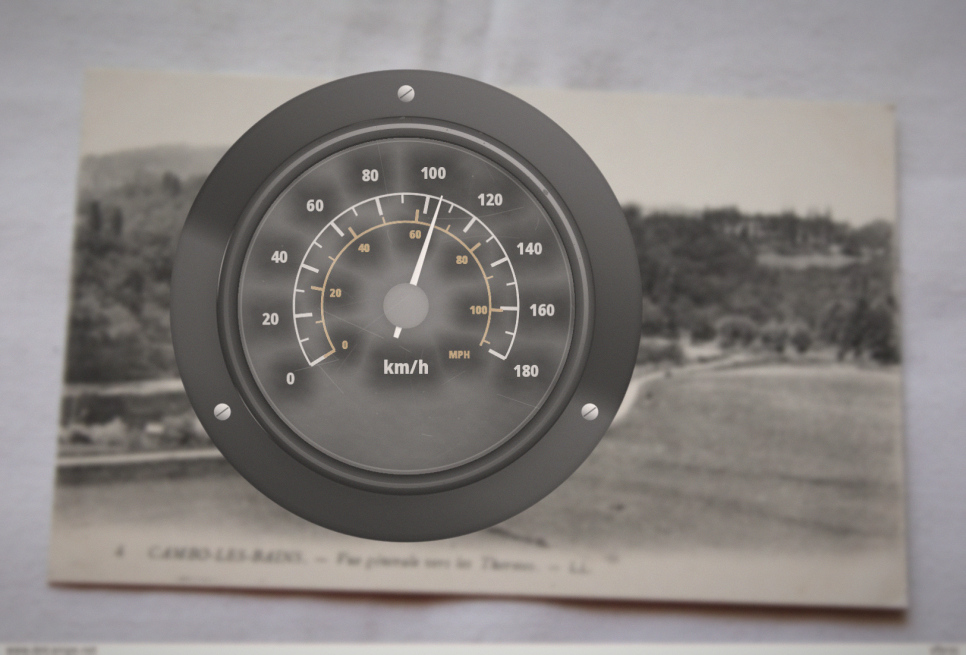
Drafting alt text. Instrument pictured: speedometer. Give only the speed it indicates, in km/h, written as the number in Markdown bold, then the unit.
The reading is **105** km/h
